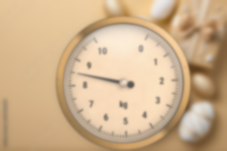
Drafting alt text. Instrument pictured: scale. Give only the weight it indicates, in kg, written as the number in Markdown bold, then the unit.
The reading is **8.5** kg
